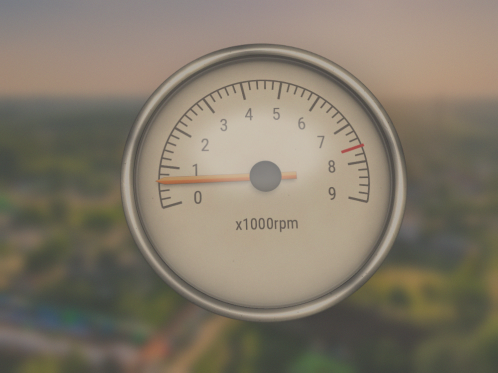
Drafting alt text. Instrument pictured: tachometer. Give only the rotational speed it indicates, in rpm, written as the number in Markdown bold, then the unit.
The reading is **600** rpm
